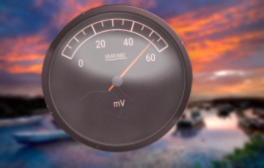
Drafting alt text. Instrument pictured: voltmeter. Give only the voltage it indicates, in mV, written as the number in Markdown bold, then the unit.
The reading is **52.5** mV
